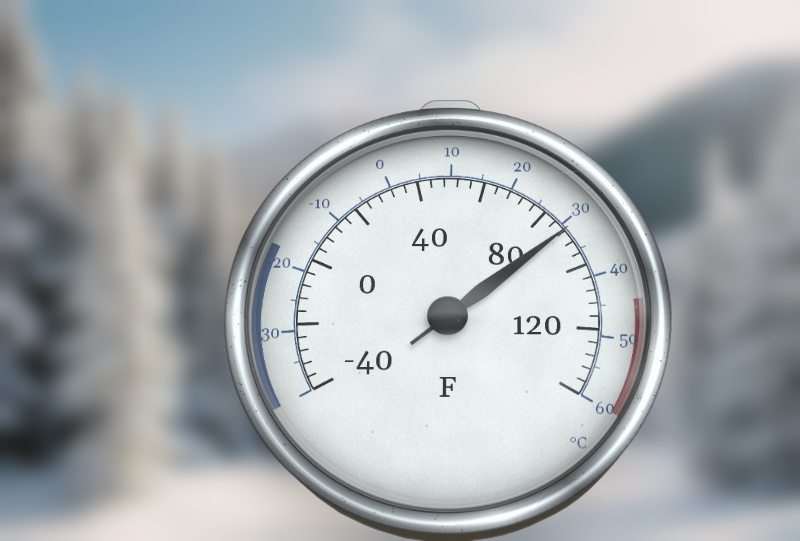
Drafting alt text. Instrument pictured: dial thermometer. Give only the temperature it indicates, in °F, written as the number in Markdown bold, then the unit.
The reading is **88** °F
